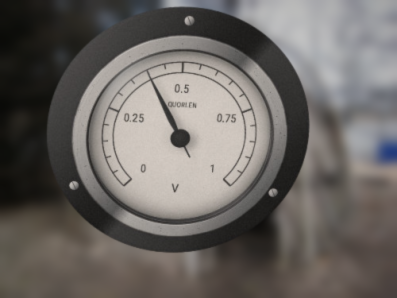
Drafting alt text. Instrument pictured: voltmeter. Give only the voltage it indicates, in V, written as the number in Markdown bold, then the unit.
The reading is **0.4** V
